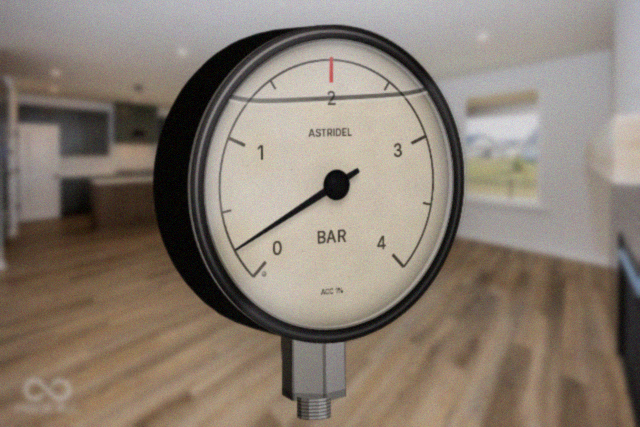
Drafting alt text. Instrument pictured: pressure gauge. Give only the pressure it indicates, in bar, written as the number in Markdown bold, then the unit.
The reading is **0.25** bar
